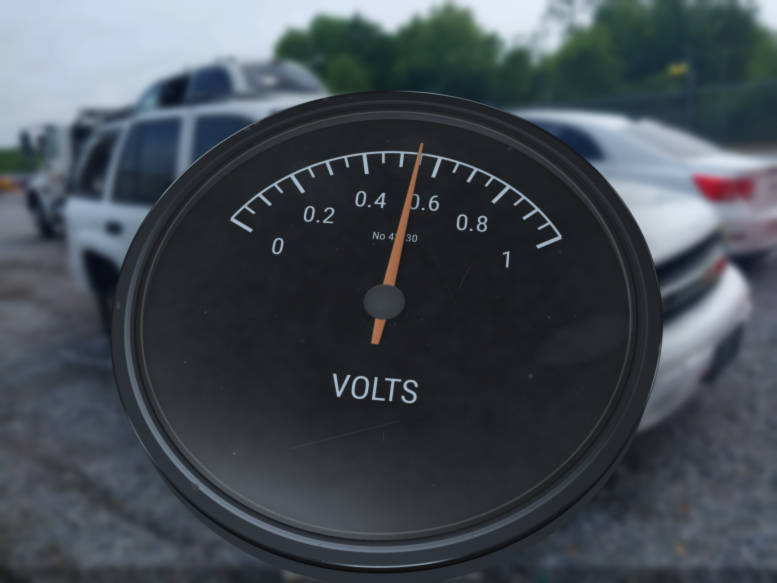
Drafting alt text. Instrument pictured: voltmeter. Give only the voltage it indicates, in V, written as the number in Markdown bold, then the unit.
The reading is **0.55** V
